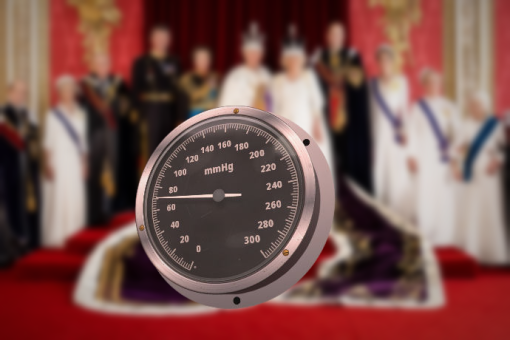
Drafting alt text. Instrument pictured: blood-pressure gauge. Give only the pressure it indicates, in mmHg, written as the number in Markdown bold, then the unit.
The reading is **70** mmHg
